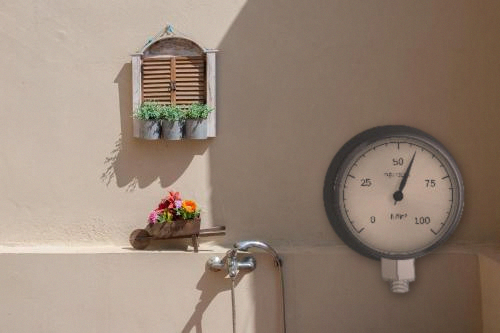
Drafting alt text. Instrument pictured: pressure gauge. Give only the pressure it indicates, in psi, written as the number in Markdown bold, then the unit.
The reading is **57.5** psi
